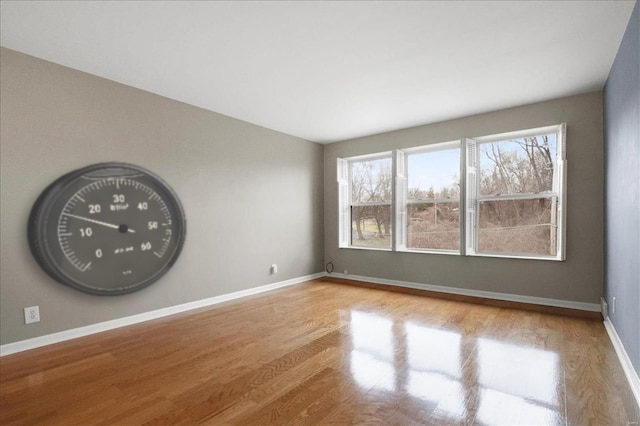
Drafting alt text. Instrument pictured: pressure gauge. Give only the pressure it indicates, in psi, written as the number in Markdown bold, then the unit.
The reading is **15** psi
